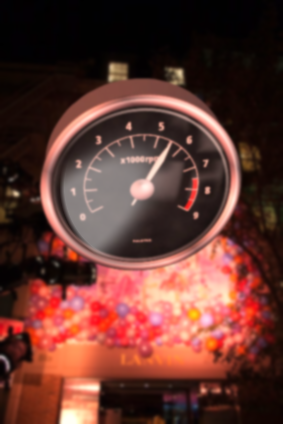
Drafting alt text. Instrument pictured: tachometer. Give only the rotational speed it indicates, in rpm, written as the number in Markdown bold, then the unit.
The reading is **5500** rpm
